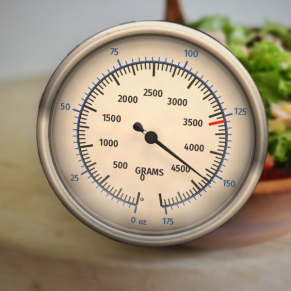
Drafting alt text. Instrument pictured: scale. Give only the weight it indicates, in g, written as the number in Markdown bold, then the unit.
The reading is **4350** g
